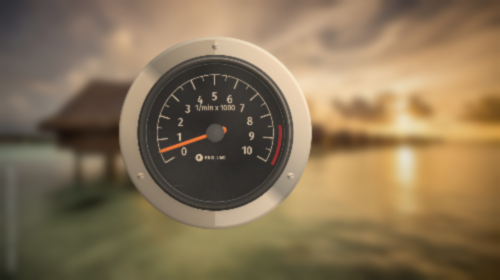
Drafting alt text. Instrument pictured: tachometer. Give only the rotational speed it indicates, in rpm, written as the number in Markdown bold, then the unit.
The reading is **500** rpm
